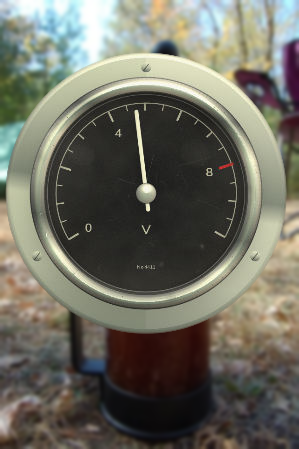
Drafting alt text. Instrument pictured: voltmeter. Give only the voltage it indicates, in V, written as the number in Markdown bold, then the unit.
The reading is **4.75** V
